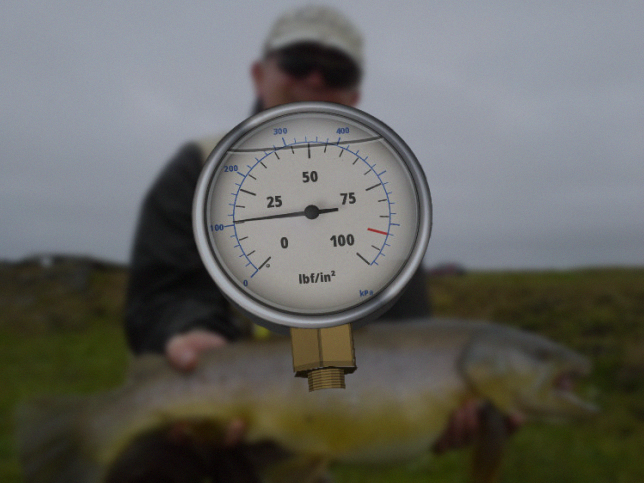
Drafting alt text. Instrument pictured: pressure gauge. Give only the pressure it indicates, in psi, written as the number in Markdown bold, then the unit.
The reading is **15** psi
